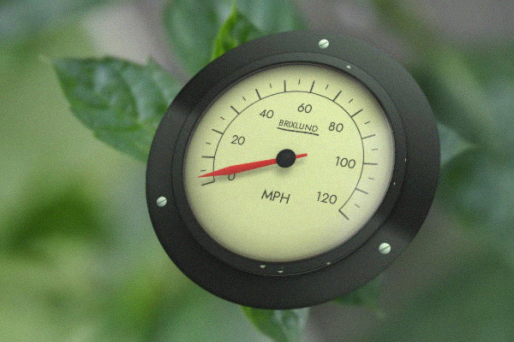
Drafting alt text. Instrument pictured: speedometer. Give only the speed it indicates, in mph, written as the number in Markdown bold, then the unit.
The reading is **2.5** mph
